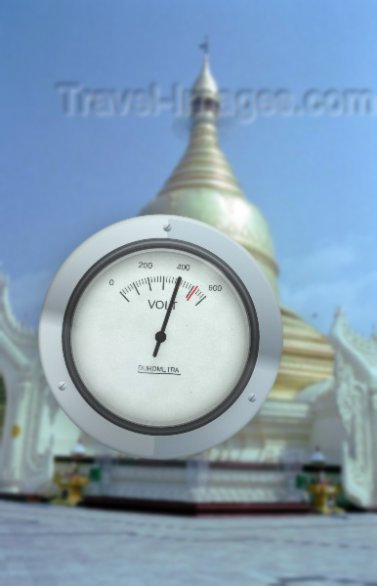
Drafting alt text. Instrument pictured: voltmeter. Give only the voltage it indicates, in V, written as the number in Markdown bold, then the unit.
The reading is **400** V
